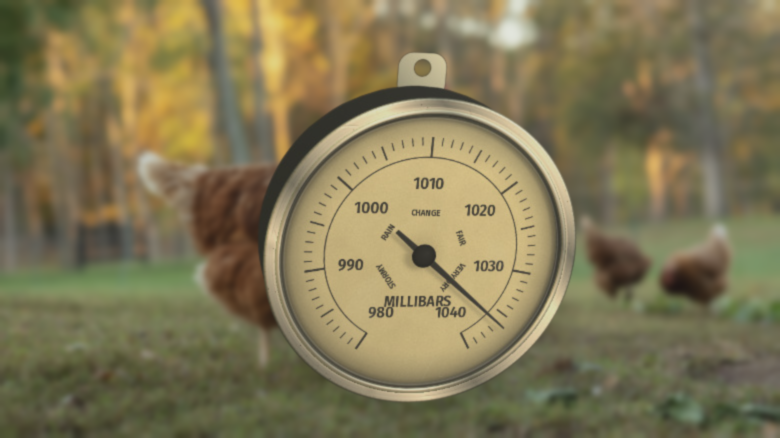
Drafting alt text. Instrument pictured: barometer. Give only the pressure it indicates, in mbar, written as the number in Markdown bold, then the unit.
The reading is **1036** mbar
